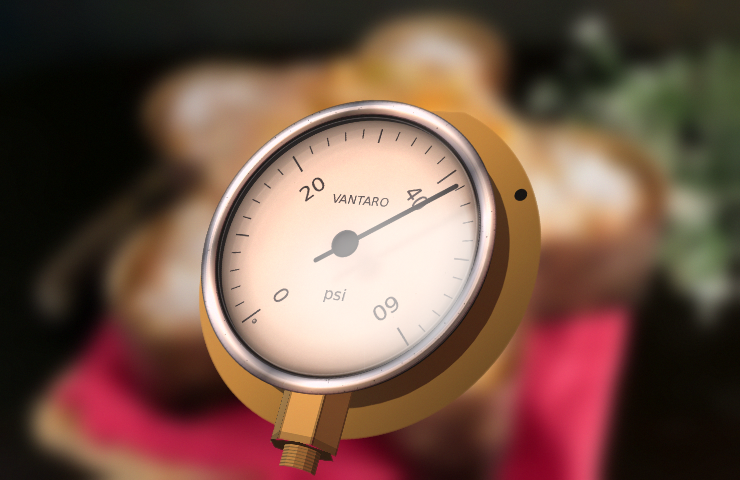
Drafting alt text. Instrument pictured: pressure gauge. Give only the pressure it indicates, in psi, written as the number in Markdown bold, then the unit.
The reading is **42** psi
